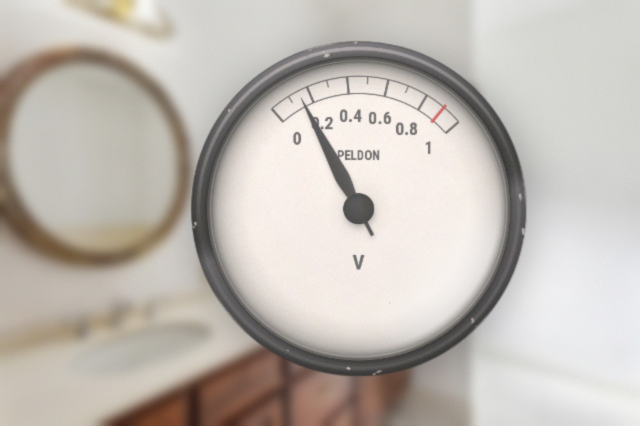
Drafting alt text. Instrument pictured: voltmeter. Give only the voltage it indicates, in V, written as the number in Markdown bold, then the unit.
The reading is **0.15** V
